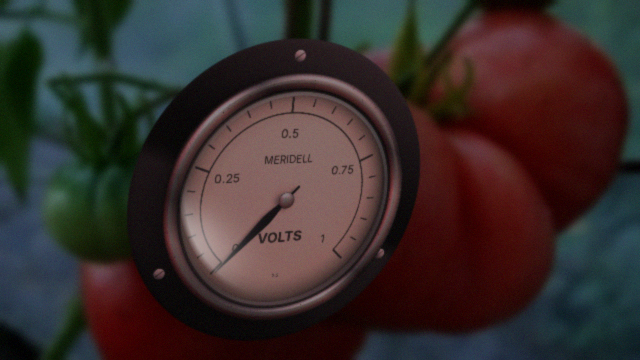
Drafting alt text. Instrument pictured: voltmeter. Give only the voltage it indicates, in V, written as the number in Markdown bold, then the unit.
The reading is **0** V
